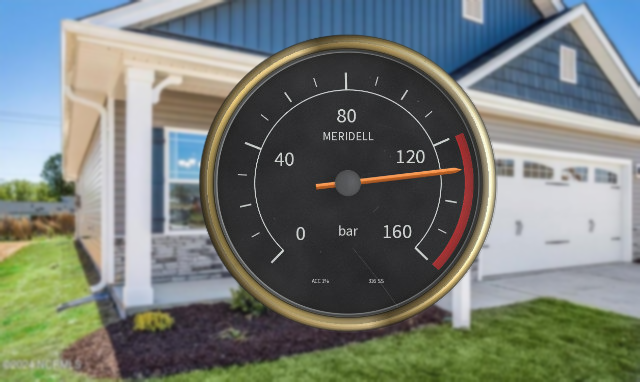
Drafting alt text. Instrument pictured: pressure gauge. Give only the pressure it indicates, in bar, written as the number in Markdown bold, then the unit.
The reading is **130** bar
